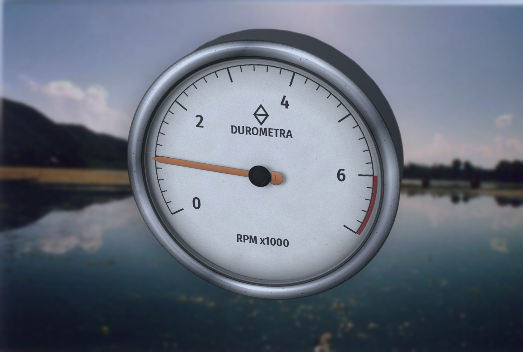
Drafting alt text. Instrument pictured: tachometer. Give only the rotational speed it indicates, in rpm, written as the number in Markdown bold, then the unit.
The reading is **1000** rpm
